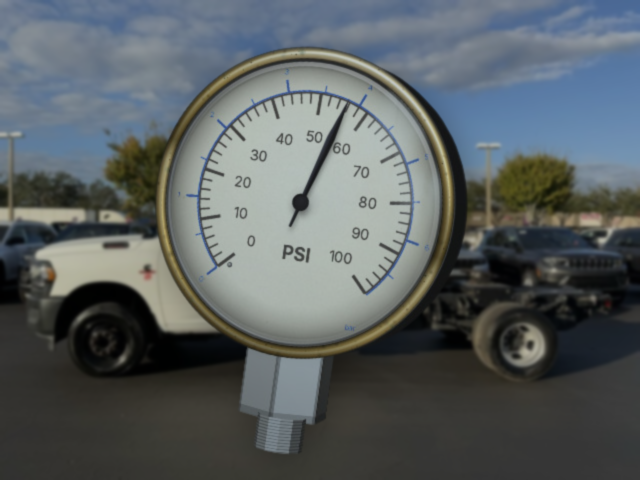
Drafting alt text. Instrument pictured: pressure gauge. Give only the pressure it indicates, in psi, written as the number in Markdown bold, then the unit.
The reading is **56** psi
